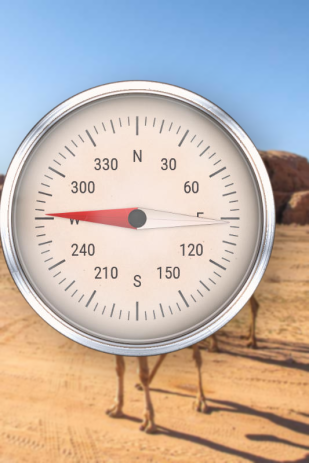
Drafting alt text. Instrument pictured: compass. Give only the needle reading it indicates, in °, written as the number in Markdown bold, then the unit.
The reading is **272.5** °
